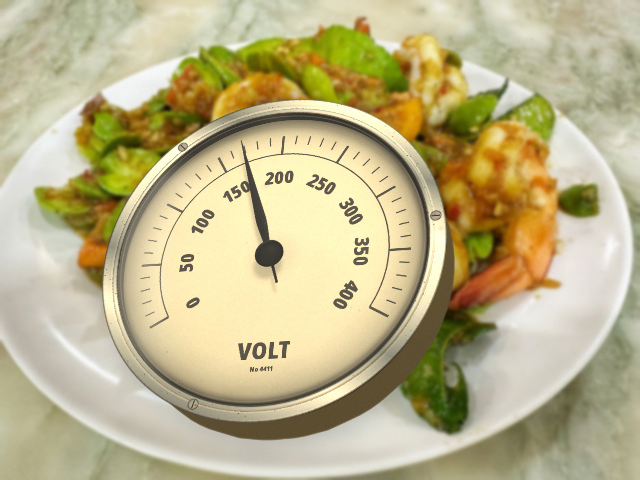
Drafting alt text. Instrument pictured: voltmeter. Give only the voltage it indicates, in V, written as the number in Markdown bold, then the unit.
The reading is **170** V
